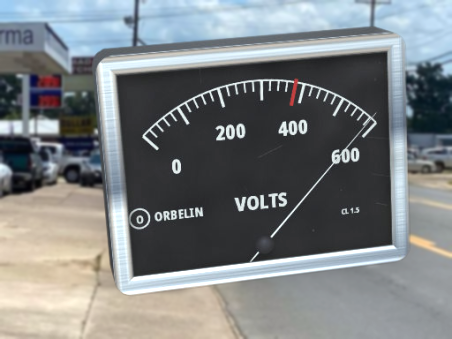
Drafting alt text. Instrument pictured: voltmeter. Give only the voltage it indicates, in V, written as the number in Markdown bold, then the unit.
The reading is **580** V
